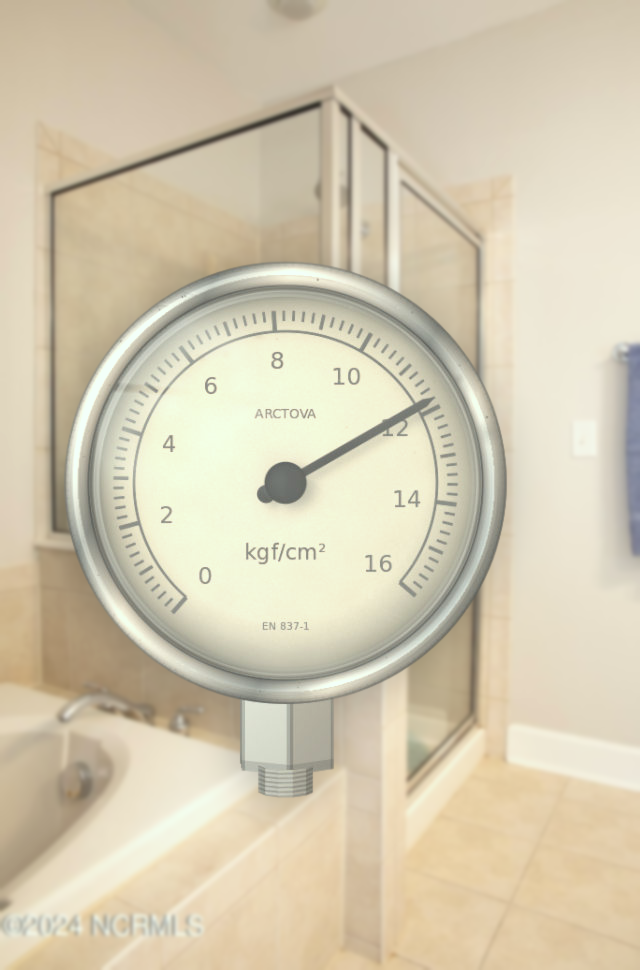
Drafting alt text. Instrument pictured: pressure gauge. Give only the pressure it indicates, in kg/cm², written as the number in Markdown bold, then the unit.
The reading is **11.8** kg/cm²
